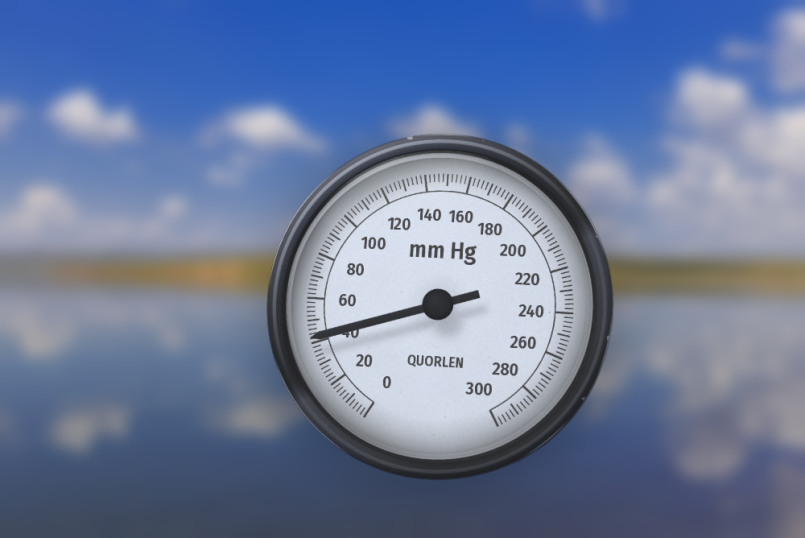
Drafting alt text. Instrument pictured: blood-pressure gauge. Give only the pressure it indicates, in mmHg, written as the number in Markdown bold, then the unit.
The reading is **42** mmHg
